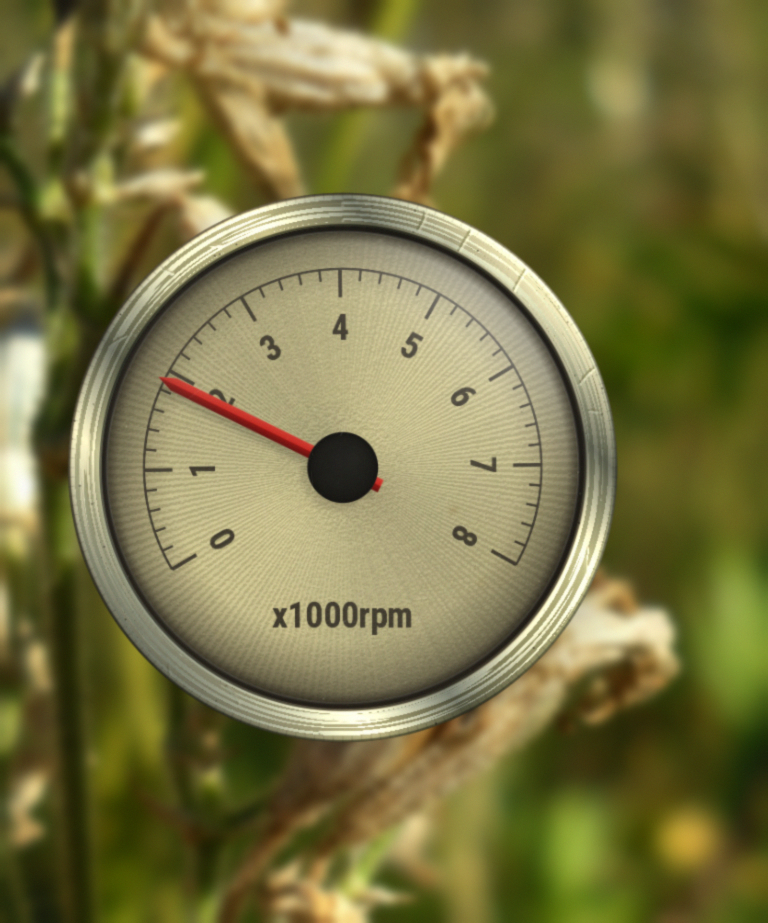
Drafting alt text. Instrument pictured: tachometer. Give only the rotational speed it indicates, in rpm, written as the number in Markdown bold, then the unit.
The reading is **1900** rpm
